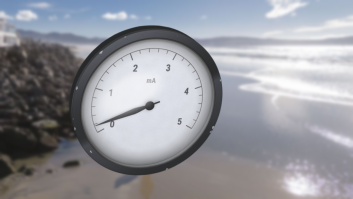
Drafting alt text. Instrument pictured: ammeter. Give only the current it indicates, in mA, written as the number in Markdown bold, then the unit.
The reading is **0.2** mA
